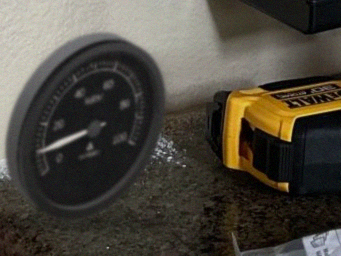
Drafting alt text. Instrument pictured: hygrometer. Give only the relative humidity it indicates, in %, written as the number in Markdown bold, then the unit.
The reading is **10** %
